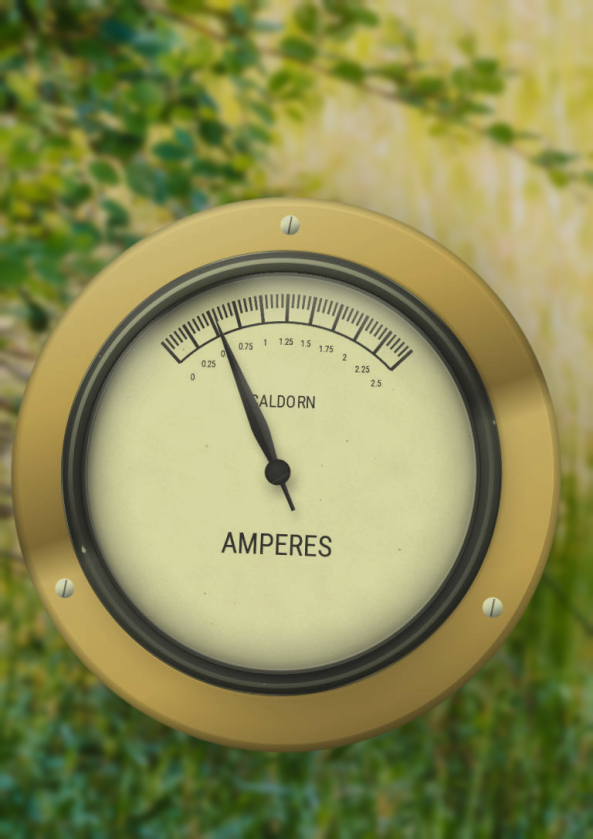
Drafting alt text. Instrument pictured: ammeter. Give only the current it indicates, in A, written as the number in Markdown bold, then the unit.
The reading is **0.55** A
